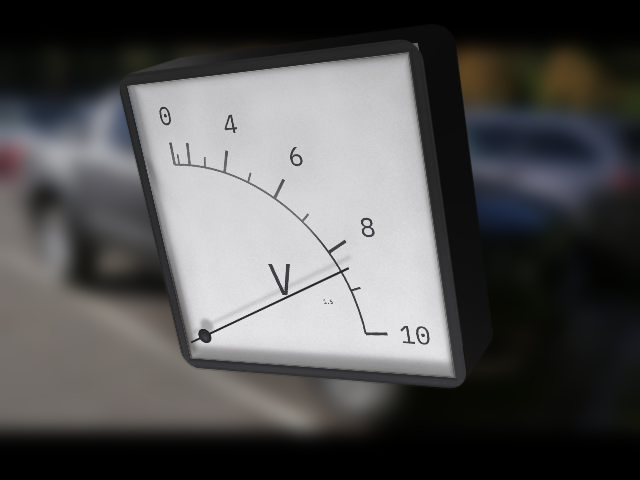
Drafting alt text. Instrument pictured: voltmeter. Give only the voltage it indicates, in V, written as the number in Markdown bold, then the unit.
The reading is **8.5** V
